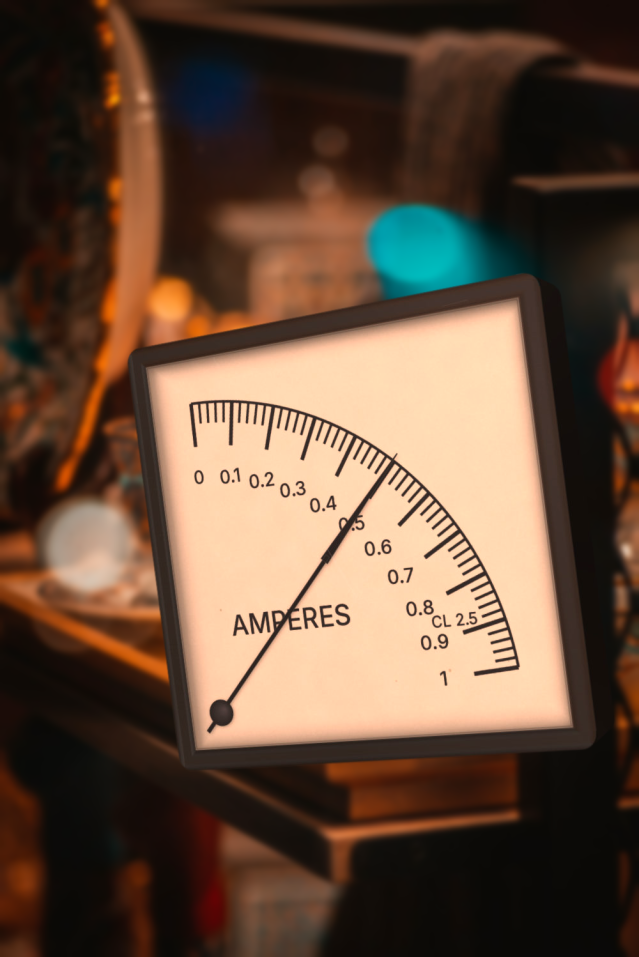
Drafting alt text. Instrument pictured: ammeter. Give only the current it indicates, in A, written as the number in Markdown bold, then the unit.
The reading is **0.5** A
